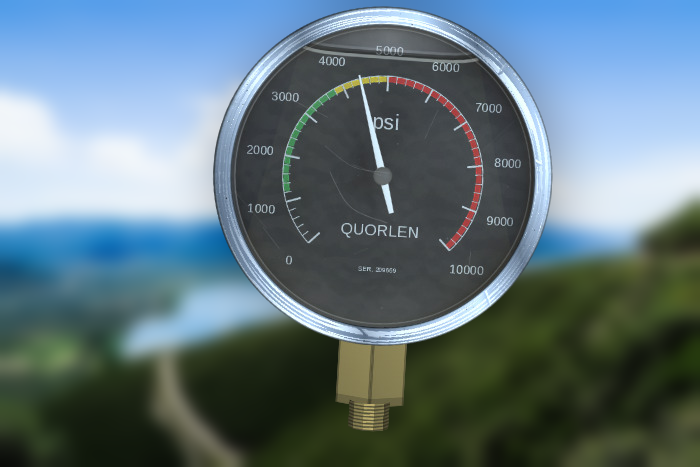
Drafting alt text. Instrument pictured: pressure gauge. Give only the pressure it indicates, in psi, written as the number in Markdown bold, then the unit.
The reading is **4400** psi
